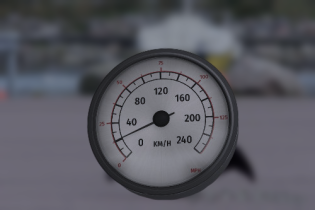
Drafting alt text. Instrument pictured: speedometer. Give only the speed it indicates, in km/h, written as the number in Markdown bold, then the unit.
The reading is **20** km/h
